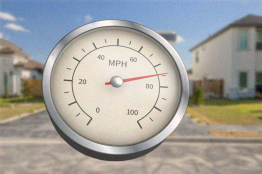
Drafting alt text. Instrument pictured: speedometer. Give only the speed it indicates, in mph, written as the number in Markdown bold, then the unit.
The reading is **75** mph
